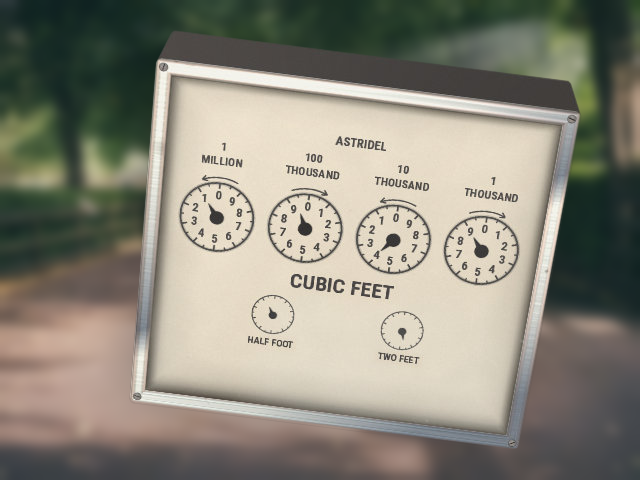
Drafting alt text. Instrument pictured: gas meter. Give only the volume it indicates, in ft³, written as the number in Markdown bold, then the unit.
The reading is **93900** ft³
